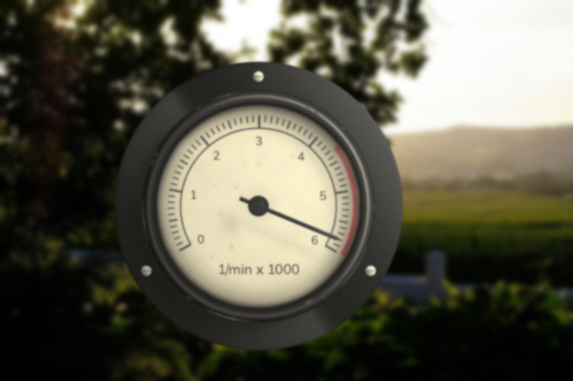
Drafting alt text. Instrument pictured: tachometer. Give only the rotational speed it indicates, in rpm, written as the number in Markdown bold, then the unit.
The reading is **5800** rpm
